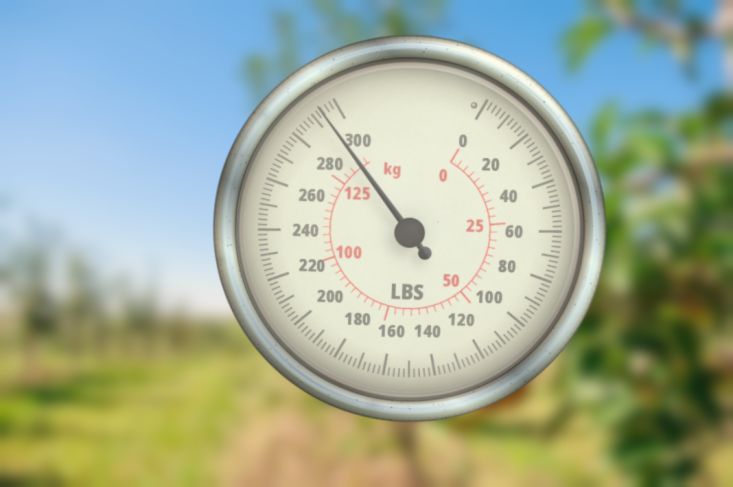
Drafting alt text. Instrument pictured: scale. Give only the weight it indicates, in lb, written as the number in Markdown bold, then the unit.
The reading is **294** lb
